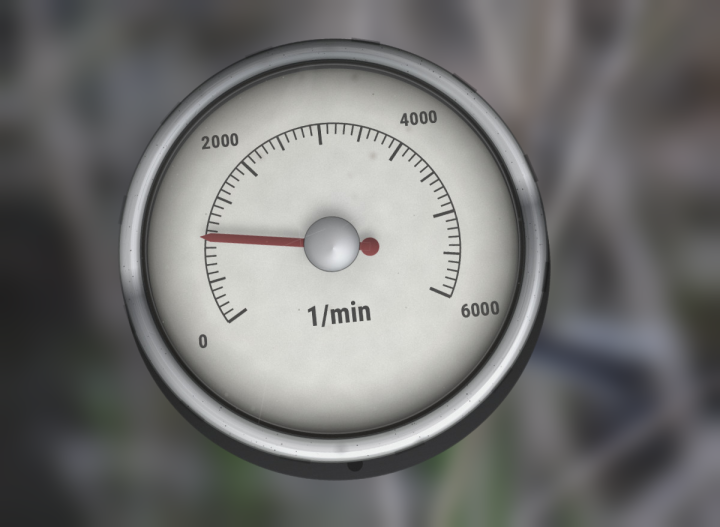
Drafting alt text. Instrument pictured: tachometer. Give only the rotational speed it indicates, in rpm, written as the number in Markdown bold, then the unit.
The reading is **1000** rpm
